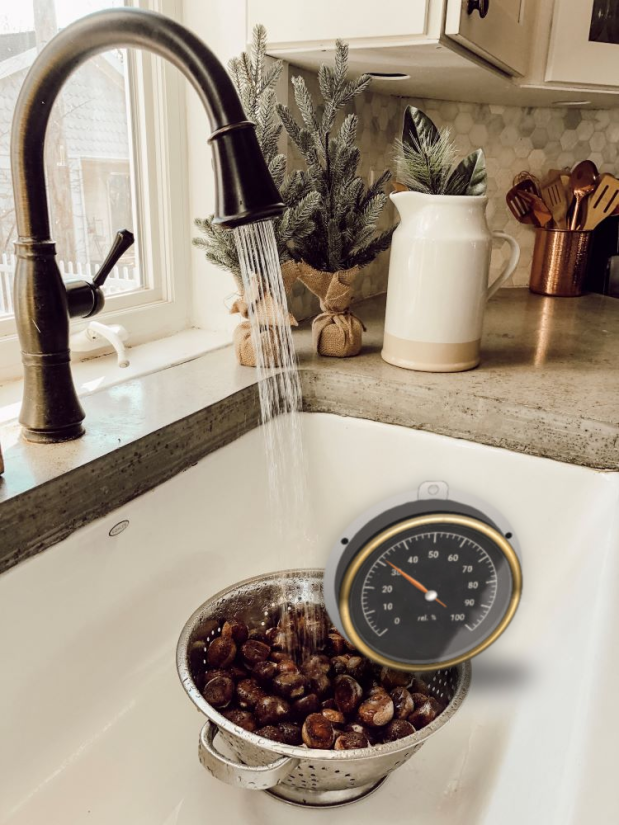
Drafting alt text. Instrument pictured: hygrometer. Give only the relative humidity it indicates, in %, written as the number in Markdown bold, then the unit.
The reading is **32** %
